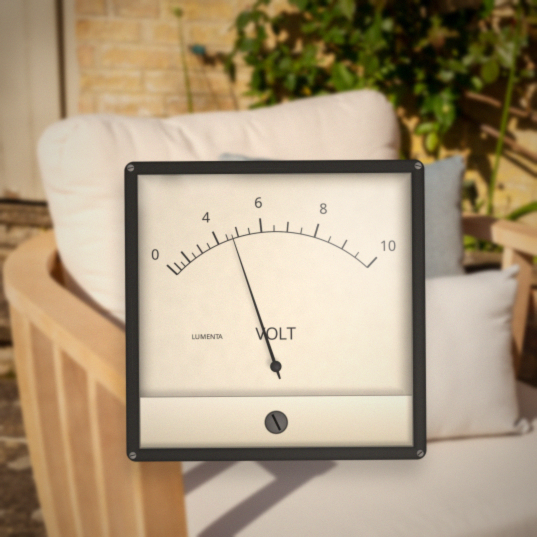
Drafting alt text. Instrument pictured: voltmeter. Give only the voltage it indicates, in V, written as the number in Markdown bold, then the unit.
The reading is **4.75** V
